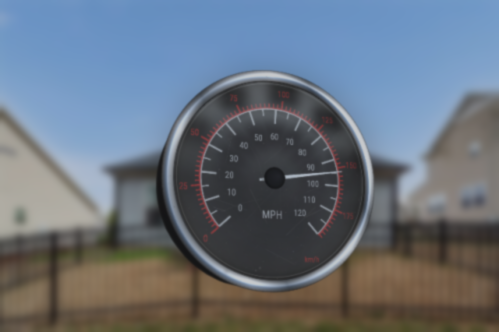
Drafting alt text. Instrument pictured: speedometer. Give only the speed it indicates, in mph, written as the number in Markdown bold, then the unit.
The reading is **95** mph
